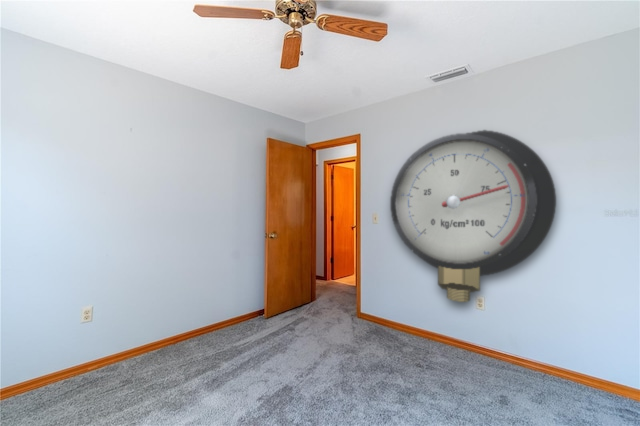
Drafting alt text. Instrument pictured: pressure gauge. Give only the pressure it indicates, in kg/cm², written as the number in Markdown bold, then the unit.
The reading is **77.5** kg/cm²
